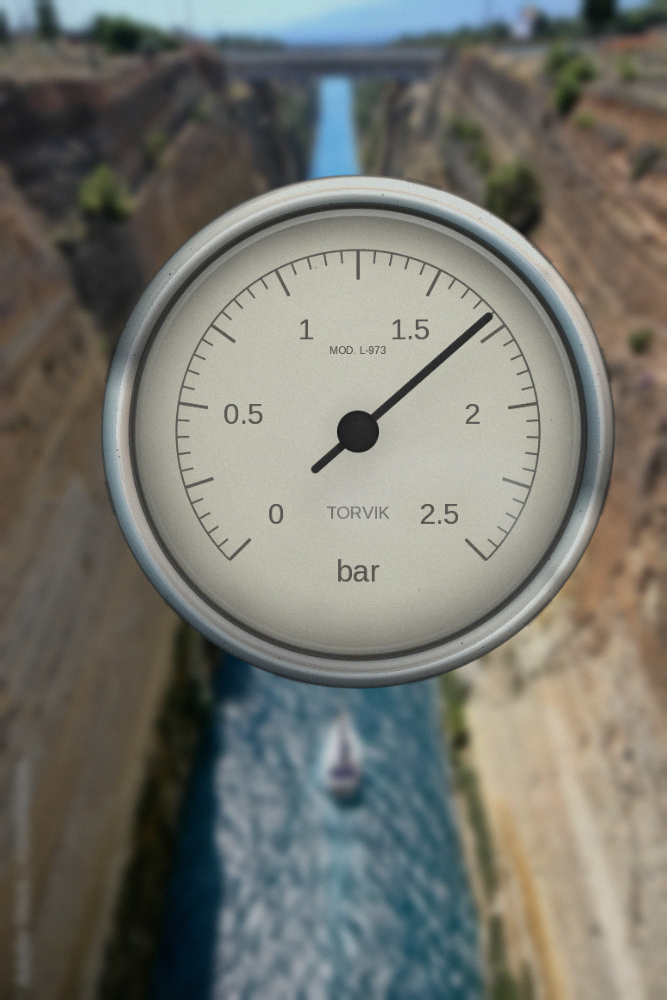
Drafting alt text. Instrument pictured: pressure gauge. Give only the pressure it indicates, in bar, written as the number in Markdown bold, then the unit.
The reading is **1.7** bar
